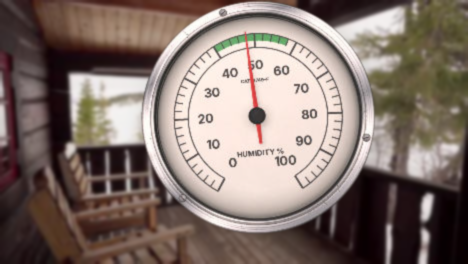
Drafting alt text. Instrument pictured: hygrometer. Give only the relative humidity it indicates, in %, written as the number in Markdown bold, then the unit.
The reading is **48** %
